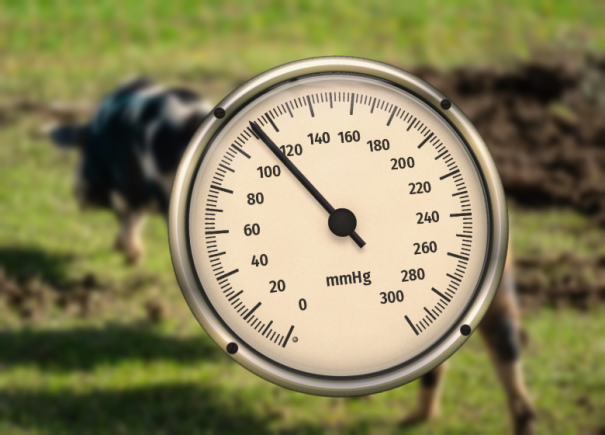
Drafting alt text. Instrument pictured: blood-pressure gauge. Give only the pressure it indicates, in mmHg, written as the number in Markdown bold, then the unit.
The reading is **112** mmHg
